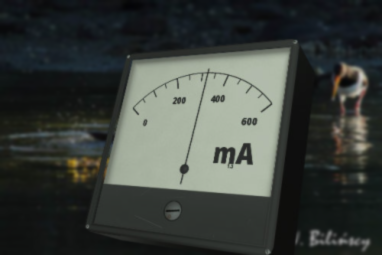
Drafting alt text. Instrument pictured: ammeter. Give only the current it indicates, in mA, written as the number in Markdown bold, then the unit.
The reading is **325** mA
